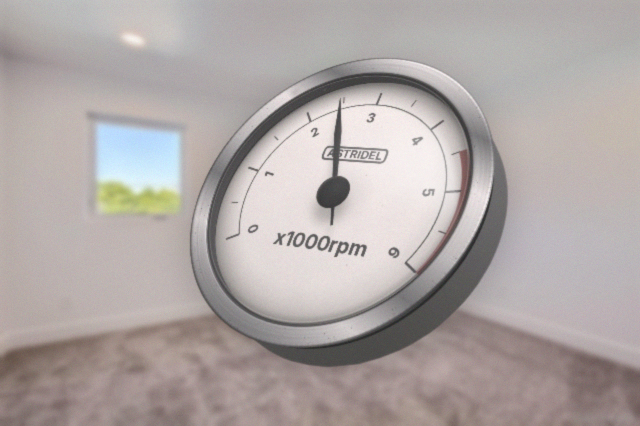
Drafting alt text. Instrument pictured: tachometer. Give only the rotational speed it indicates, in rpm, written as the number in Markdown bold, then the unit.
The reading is **2500** rpm
